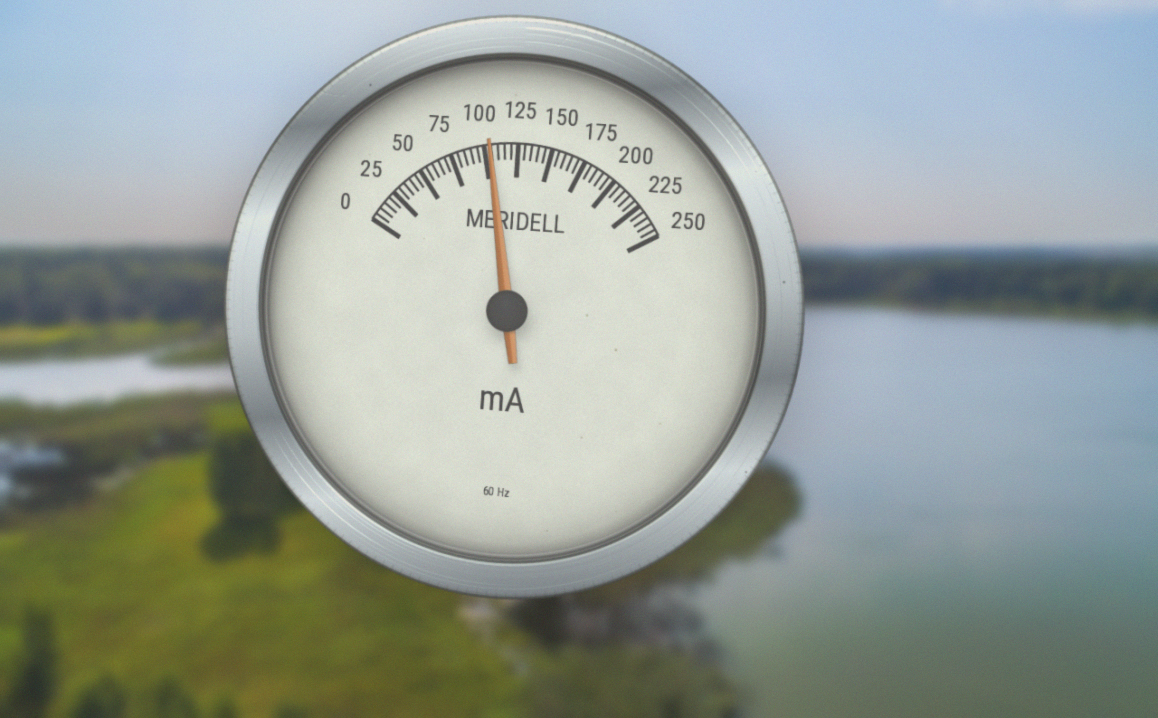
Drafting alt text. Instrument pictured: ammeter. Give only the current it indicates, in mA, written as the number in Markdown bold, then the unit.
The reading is **105** mA
